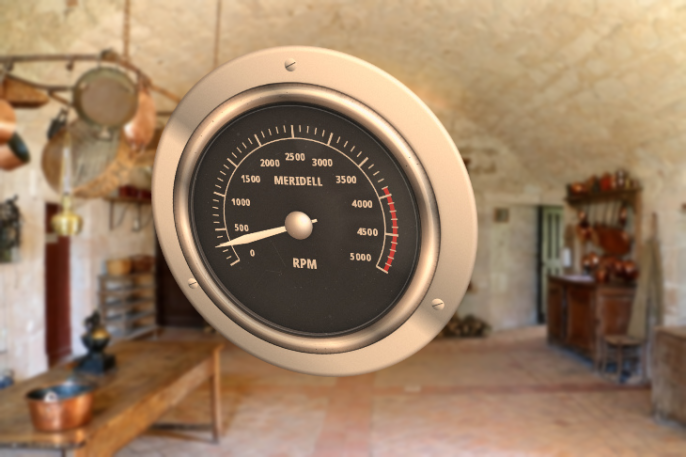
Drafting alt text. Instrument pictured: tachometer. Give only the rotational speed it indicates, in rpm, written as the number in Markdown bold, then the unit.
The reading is **300** rpm
